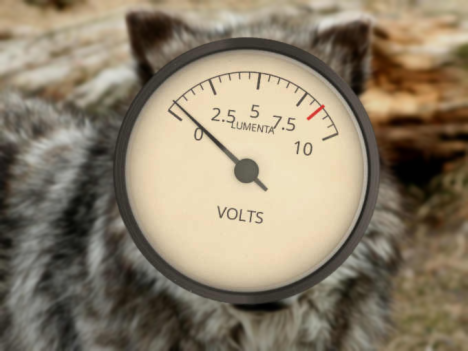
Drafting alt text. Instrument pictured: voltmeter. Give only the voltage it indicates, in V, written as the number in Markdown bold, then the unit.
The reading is **0.5** V
